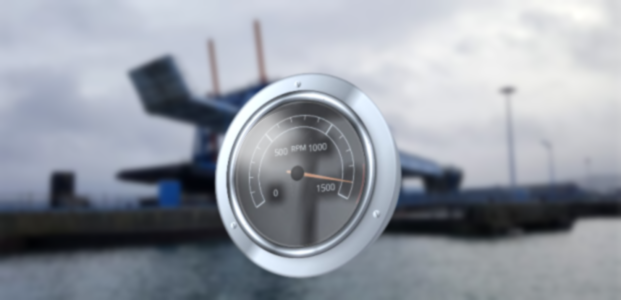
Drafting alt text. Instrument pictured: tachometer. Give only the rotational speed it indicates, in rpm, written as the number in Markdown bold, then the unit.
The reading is **1400** rpm
